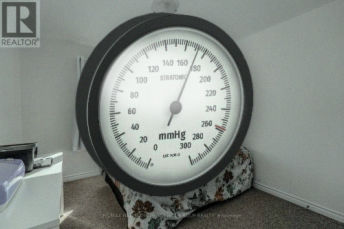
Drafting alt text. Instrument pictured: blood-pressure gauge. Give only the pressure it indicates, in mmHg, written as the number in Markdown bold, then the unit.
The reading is **170** mmHg
